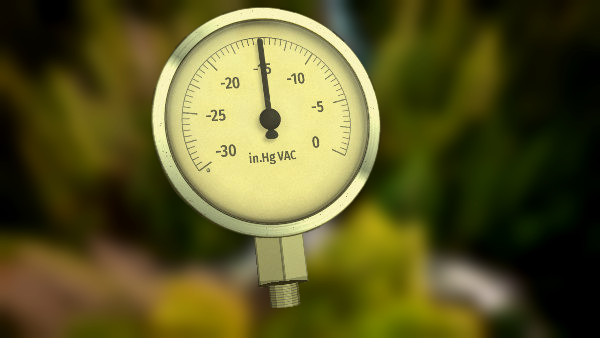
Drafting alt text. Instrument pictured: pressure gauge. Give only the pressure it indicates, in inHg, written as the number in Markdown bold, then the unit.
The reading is **-15** inHg
